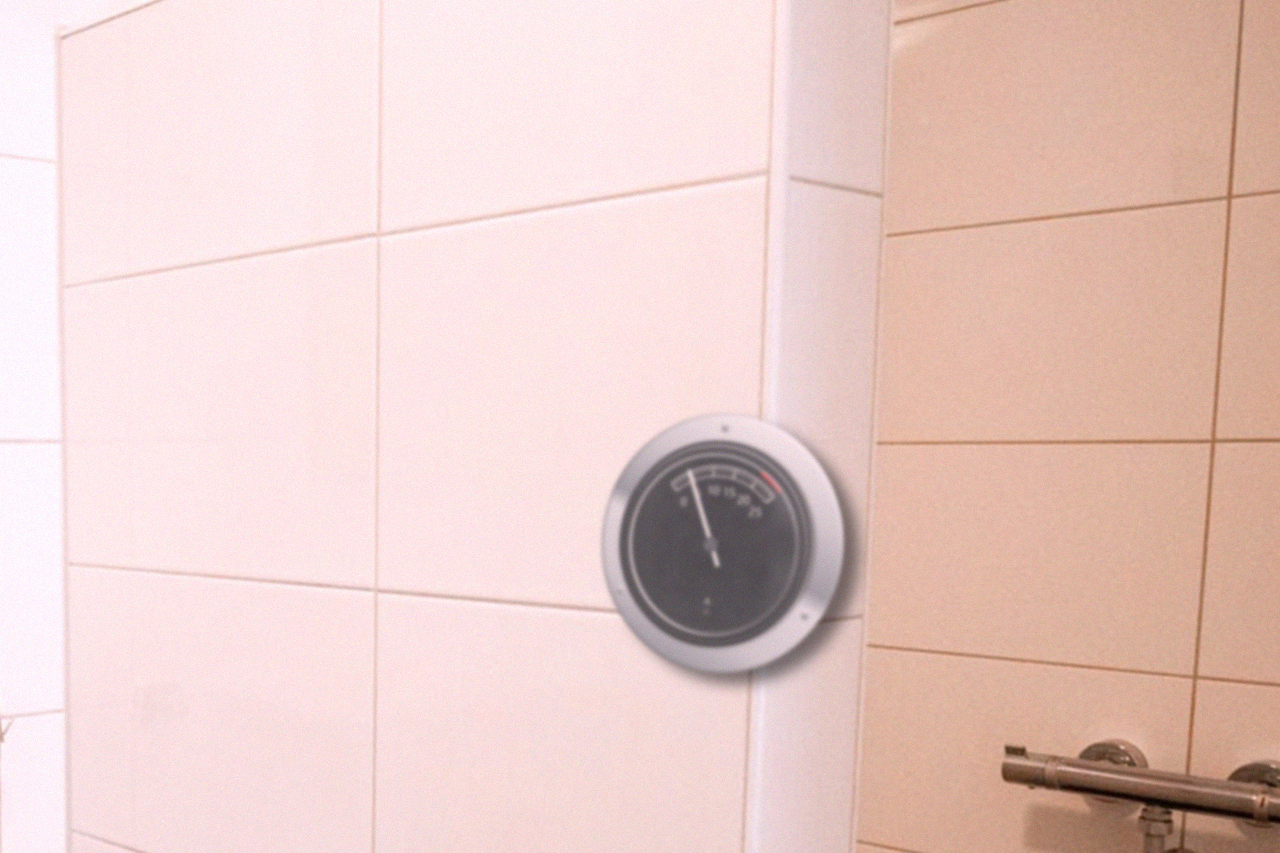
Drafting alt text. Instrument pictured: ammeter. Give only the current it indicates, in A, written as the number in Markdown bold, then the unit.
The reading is **5** A
